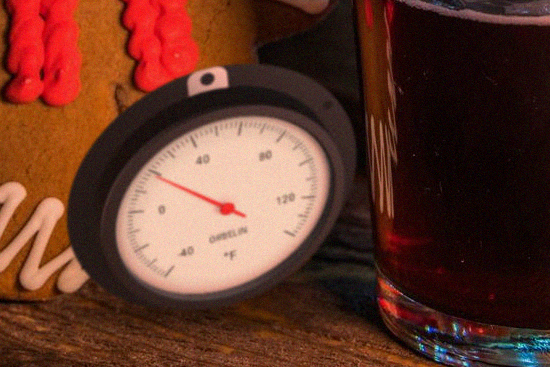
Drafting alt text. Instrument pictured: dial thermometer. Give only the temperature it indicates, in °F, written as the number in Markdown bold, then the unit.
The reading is **20** °F
